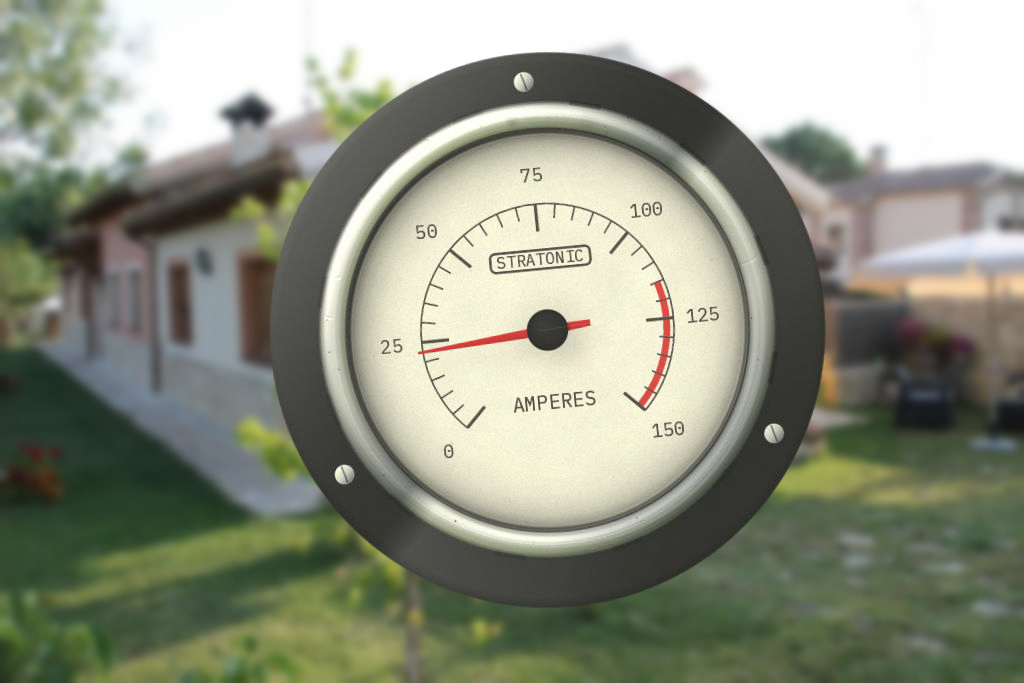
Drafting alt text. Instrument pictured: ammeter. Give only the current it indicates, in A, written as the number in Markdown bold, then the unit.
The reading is **22.5** A
